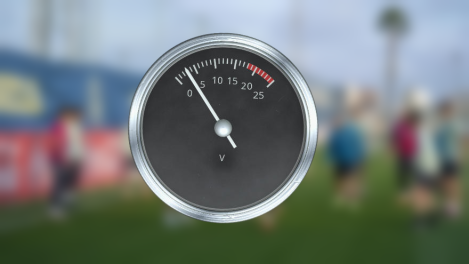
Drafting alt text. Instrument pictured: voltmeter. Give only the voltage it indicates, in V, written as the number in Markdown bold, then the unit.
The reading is **3** V
